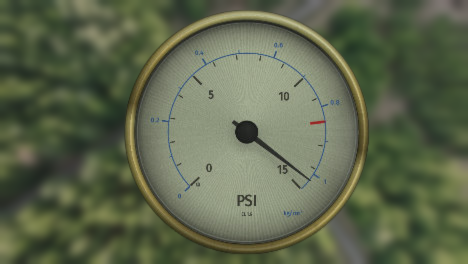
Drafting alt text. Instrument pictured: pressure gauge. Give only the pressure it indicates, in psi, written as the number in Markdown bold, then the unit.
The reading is **14.5** psi
